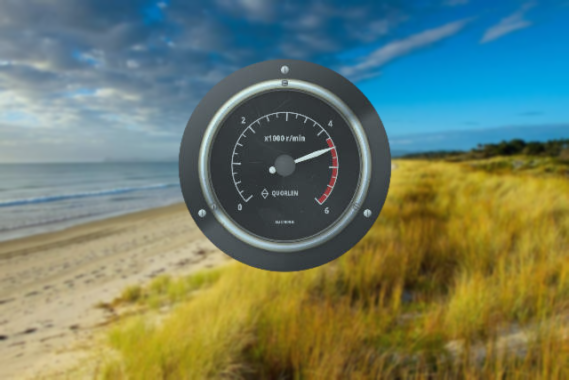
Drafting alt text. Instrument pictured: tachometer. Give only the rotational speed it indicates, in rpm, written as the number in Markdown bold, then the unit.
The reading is **4500** rpm
